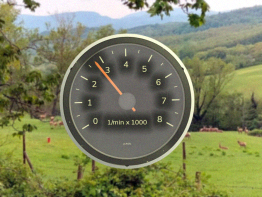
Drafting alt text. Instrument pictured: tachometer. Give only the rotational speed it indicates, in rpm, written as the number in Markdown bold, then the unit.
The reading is **2750** rpm
